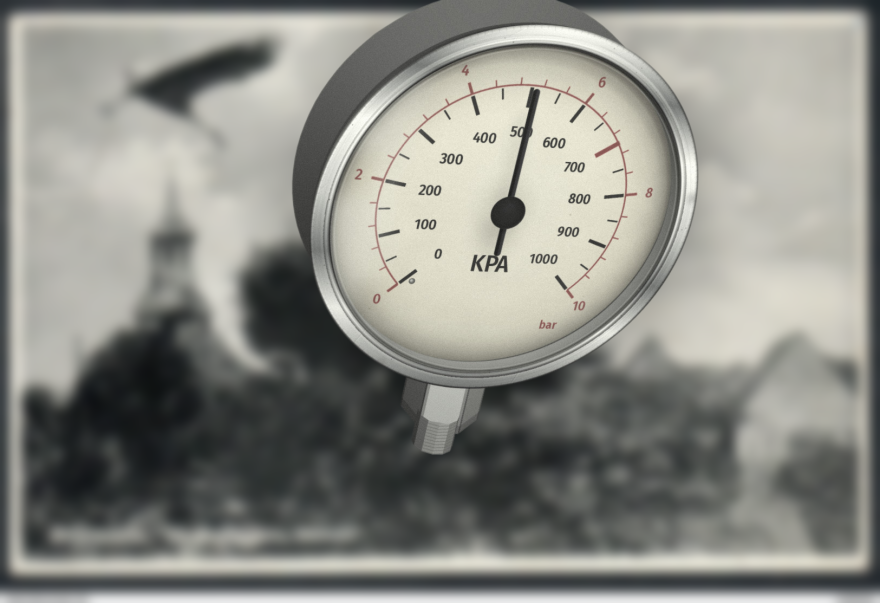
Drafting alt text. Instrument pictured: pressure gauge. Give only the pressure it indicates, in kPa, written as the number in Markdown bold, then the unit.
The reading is **500** kPa
